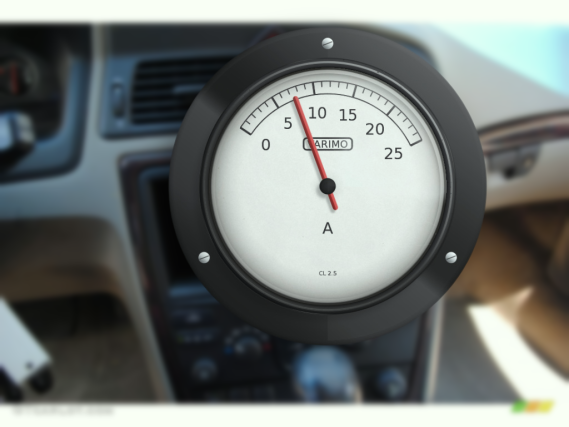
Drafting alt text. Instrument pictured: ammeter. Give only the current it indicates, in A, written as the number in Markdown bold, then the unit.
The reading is **7.5** A
